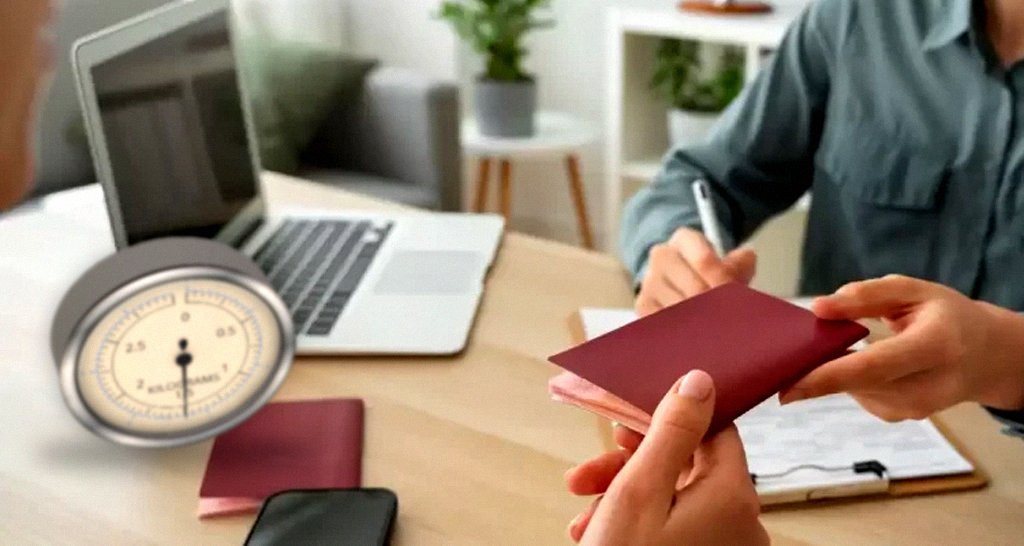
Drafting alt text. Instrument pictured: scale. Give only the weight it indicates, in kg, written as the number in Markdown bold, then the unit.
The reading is **1.5** kg
